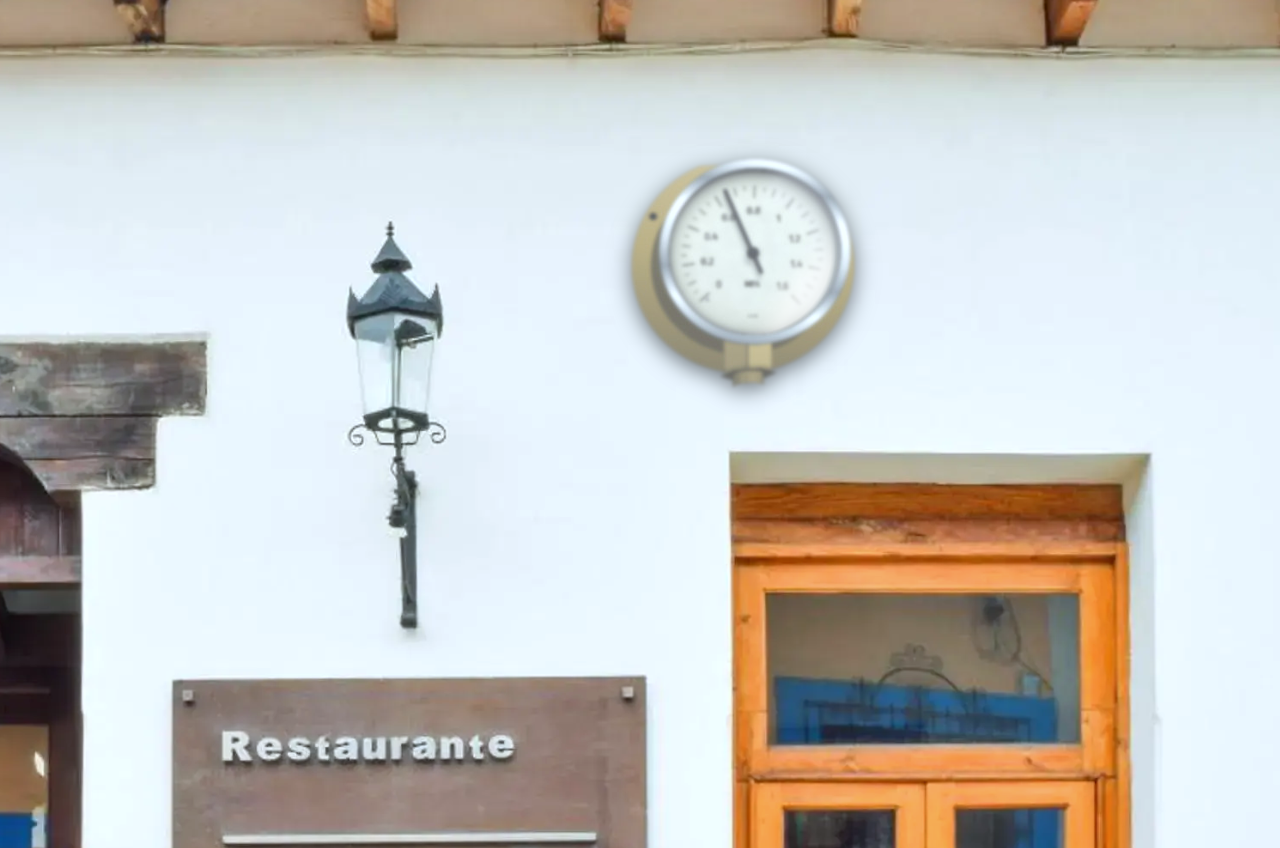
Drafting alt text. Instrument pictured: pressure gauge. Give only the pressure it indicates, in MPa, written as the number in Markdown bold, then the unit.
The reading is **0.65** MPa
